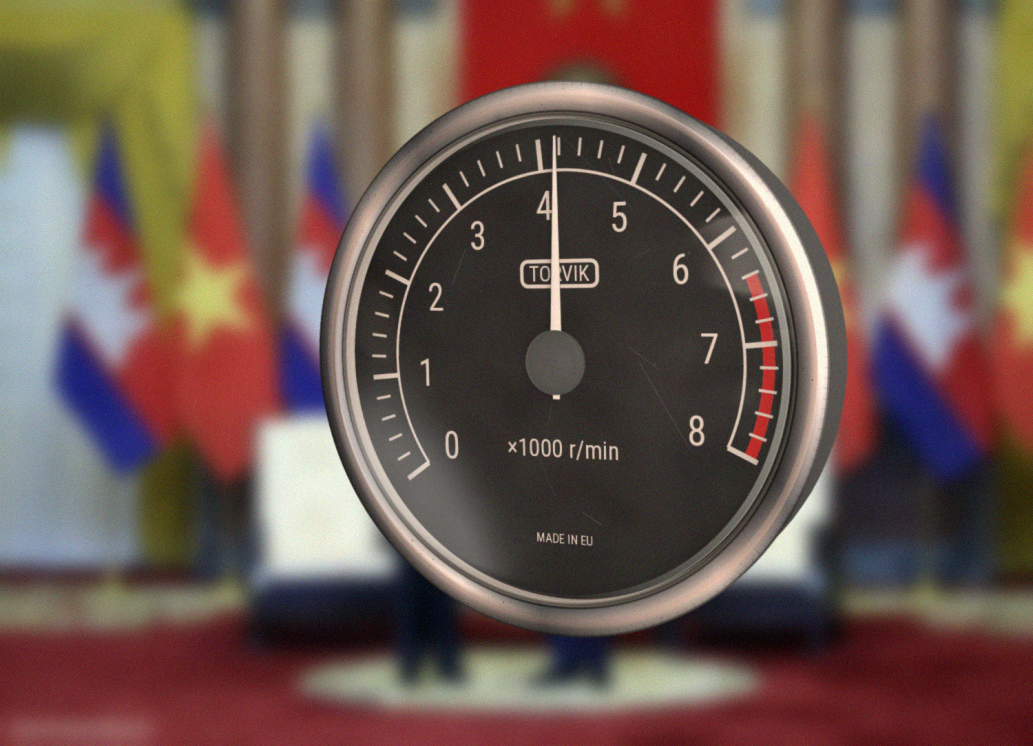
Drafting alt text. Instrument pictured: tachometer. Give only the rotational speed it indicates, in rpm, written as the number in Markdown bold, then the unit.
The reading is **4200** rpm
